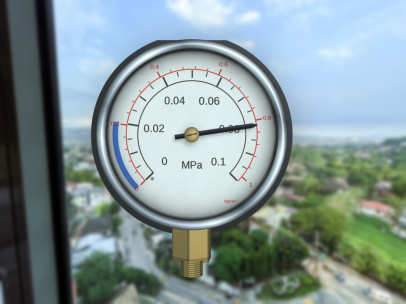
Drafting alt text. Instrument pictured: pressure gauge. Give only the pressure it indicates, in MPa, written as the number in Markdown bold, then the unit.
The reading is **0.08** MPa
